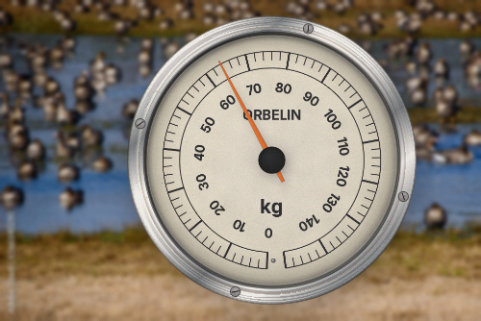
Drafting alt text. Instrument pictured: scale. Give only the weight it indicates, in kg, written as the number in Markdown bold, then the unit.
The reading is **64** kg
